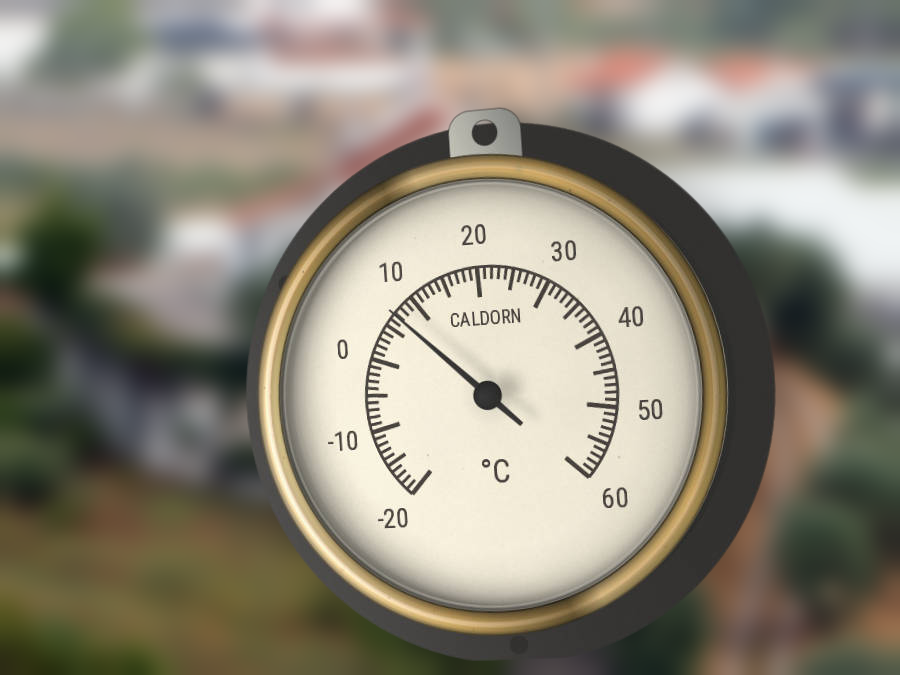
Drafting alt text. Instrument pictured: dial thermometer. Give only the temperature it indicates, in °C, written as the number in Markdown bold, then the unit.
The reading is **7** °C
